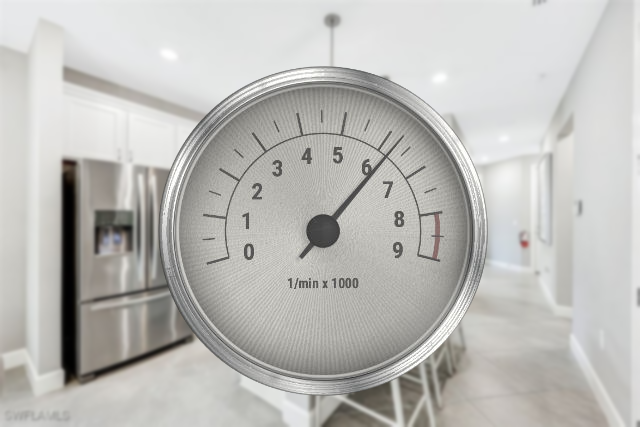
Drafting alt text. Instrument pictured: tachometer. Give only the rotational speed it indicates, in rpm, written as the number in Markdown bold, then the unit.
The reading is **6250** rpm
